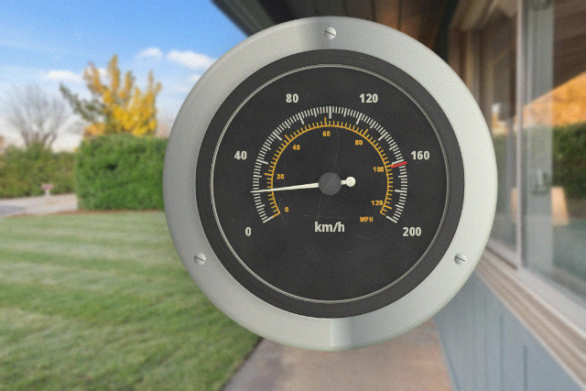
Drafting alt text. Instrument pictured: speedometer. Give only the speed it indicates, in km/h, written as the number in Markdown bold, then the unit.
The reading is **20** km/h
